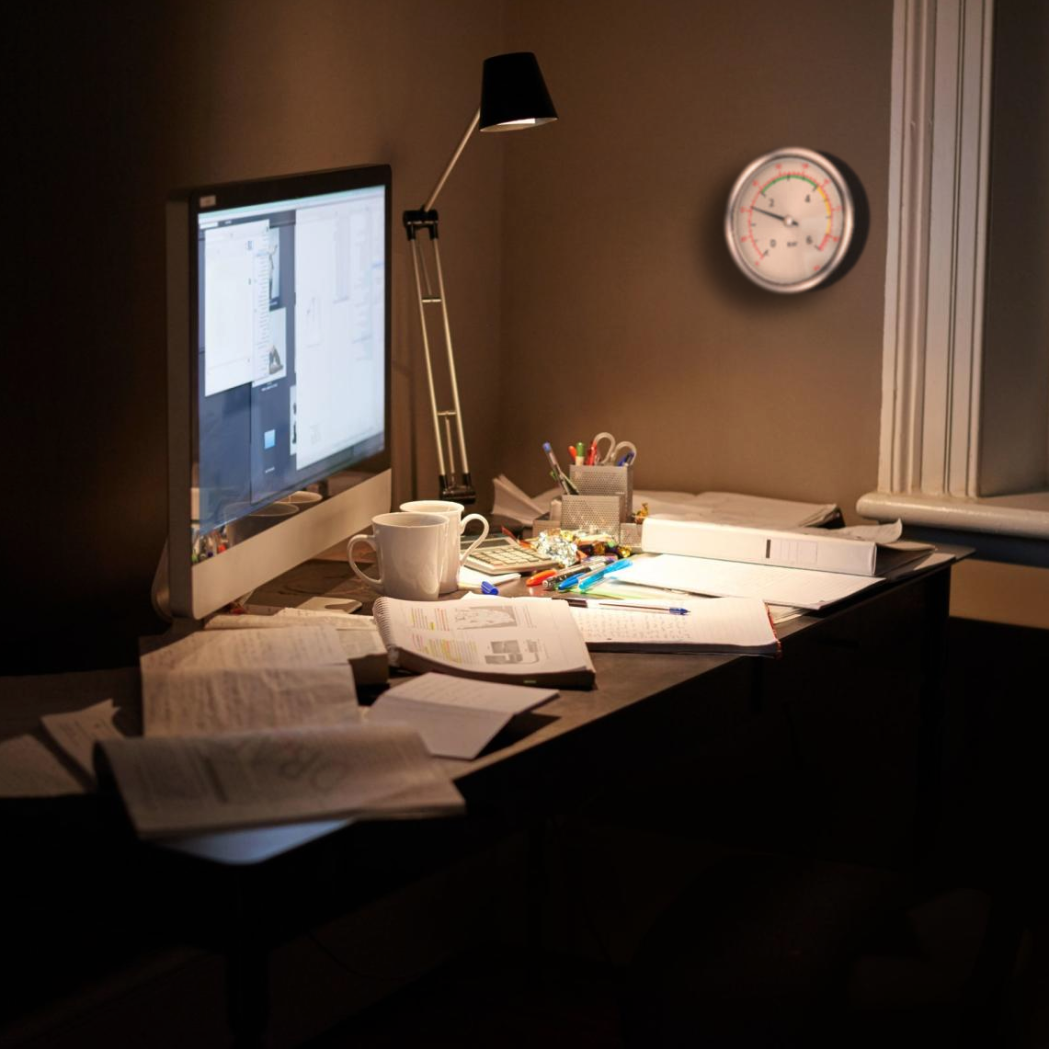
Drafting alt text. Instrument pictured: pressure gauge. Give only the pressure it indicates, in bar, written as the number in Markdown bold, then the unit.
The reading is **1.5** bar
